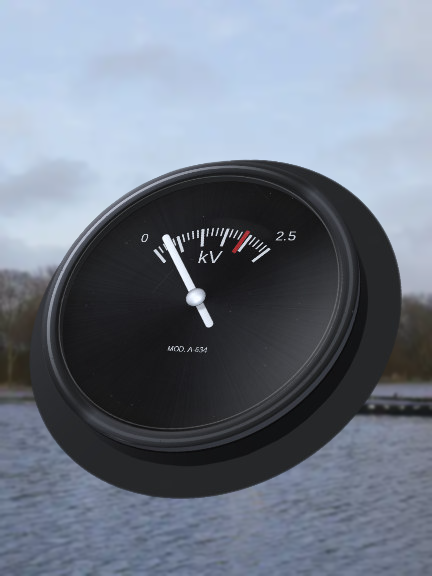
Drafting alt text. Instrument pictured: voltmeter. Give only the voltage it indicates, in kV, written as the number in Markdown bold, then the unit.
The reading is **0.3** kV
